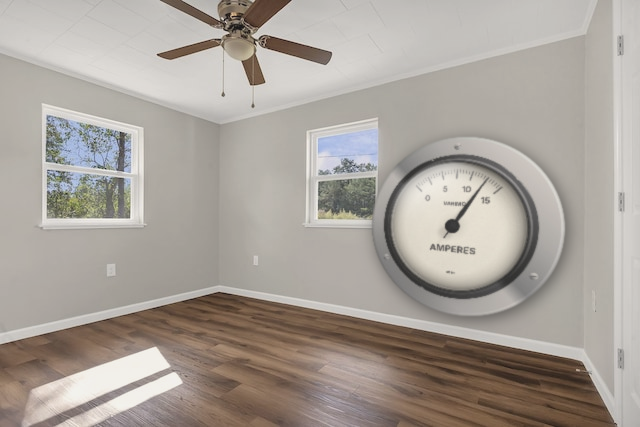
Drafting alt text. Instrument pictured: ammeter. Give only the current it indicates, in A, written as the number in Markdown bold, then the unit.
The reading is **12.5** A
